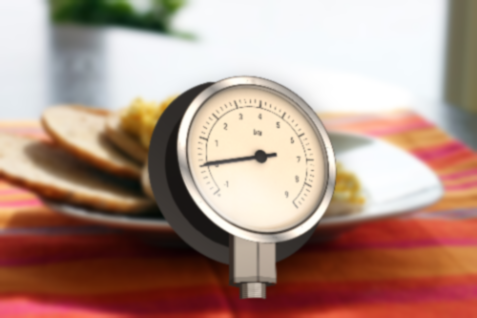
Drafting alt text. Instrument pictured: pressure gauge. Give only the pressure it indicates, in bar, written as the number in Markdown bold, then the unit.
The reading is **0** bar
